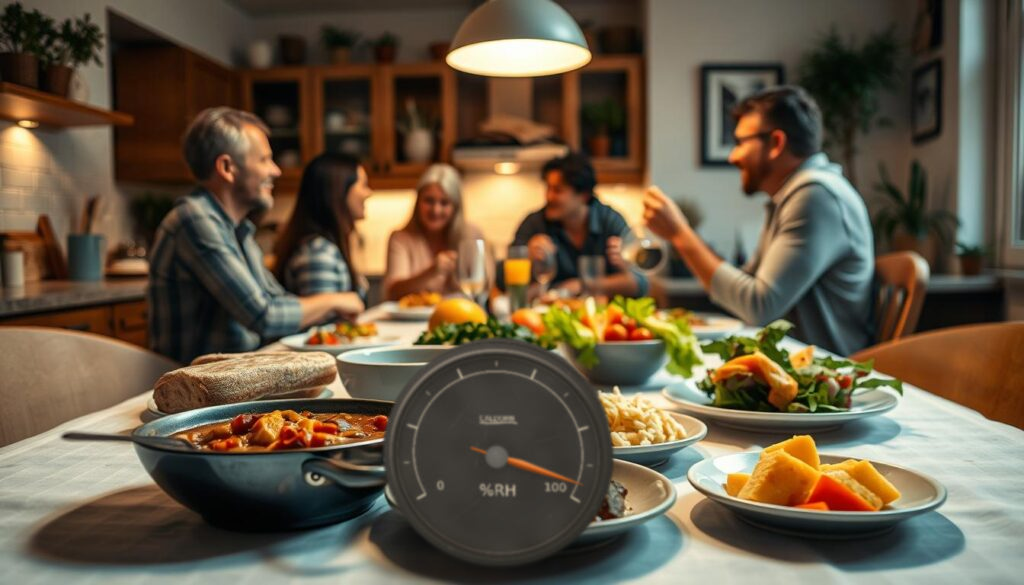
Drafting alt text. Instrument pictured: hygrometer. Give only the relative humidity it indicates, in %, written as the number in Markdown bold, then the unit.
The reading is **95** %
